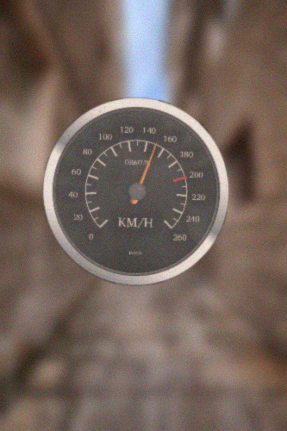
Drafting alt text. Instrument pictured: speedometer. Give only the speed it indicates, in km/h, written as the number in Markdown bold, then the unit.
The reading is **150** km/h
